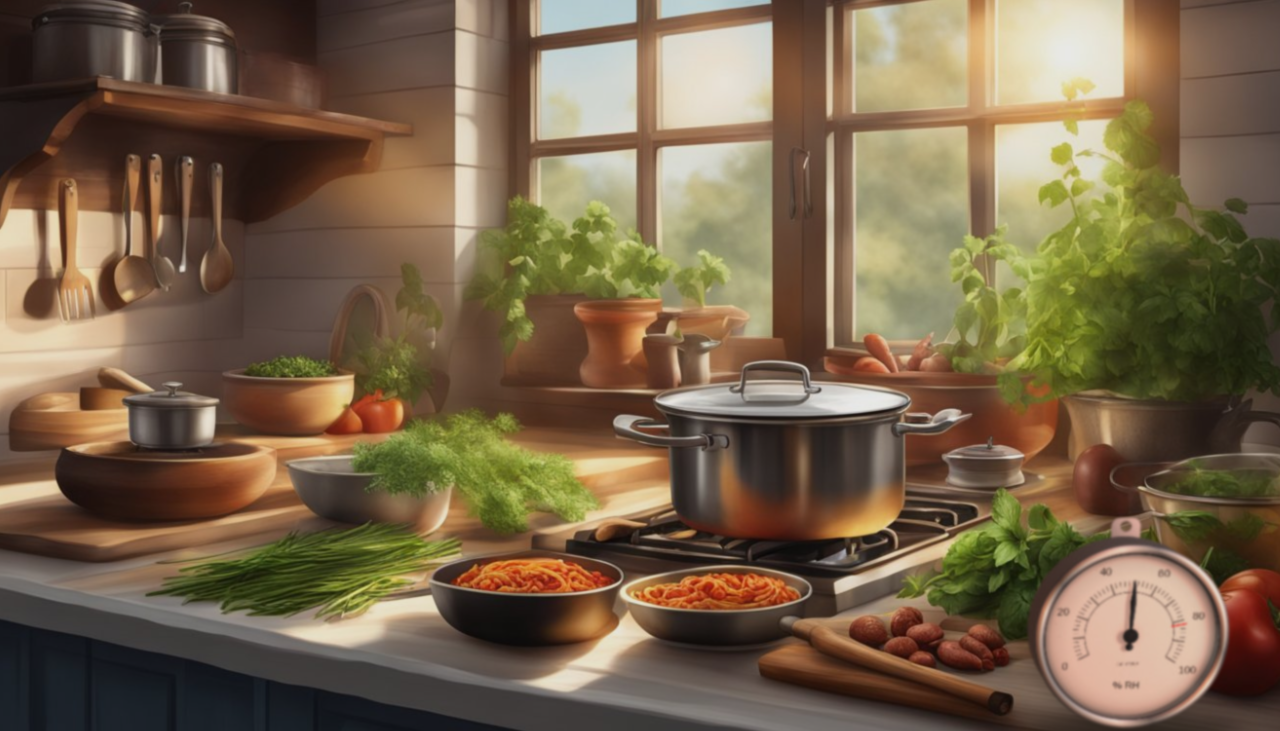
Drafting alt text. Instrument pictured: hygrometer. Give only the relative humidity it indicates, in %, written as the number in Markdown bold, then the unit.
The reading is **50** %
